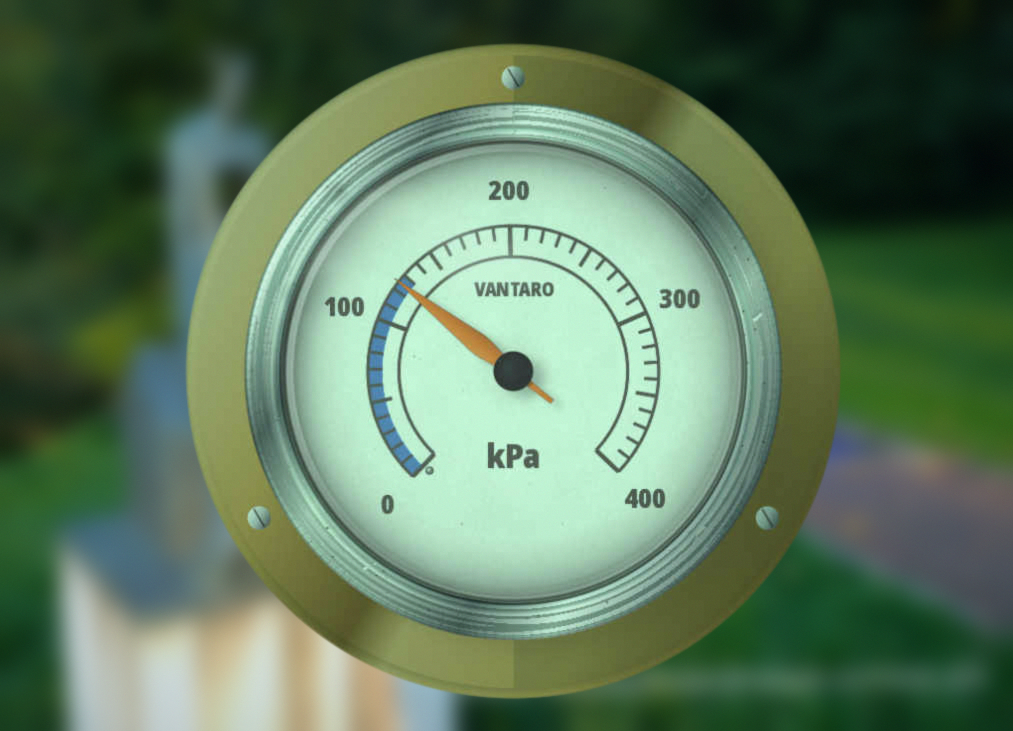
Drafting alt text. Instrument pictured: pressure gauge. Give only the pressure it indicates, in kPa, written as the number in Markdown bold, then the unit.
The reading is **125** kPa
